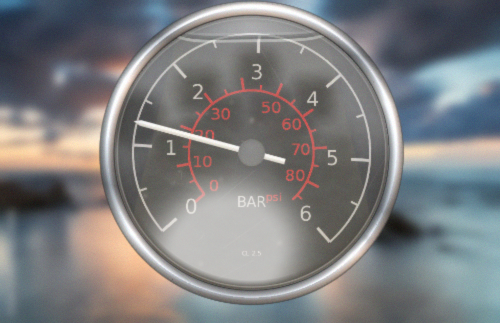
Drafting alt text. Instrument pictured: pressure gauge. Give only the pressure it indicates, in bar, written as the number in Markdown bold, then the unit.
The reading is **1.25** bar
